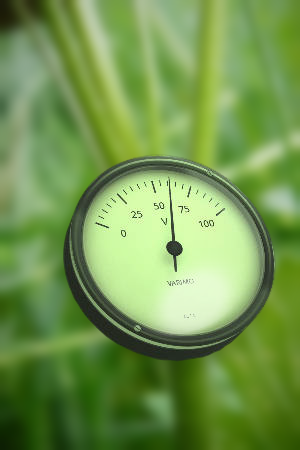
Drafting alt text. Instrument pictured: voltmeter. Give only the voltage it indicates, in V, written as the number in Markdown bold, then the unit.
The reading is **60** V
